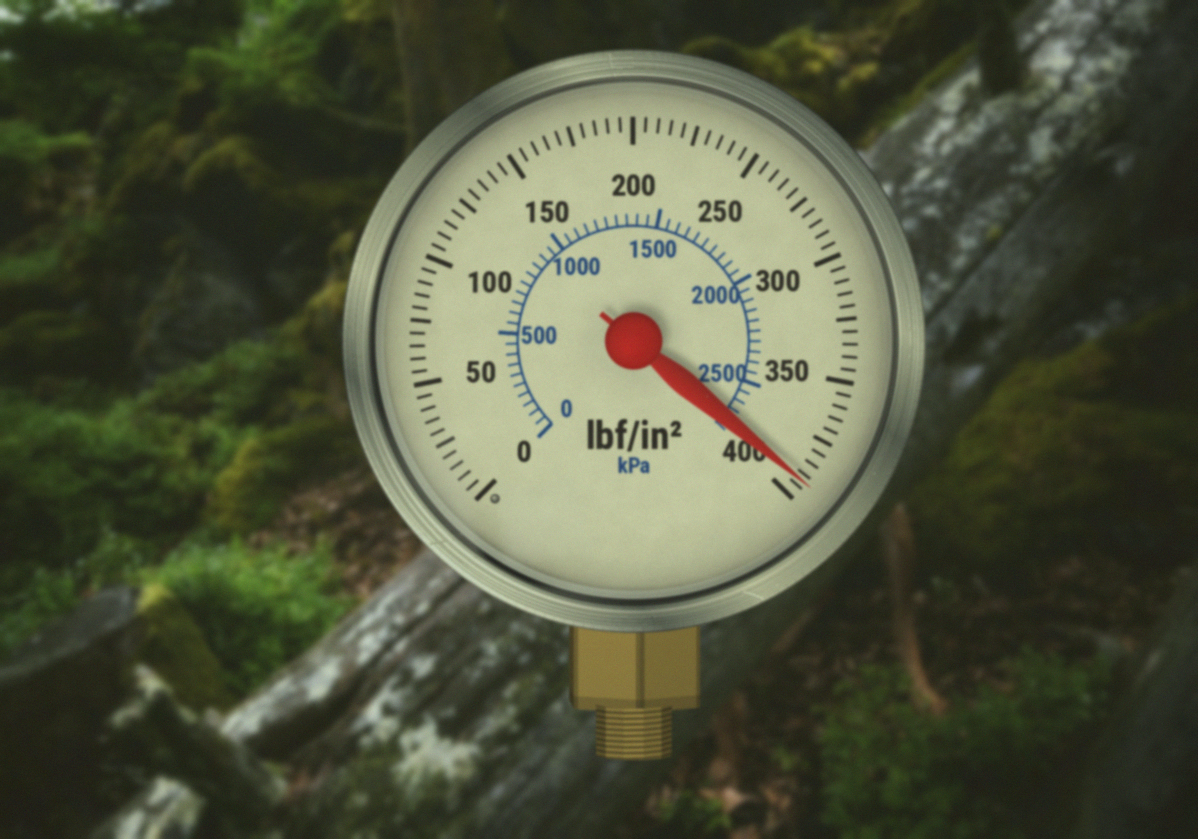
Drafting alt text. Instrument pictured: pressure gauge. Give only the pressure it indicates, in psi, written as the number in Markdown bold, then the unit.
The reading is **392.5** psi
